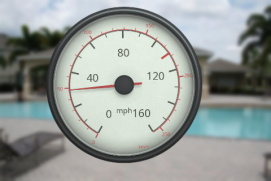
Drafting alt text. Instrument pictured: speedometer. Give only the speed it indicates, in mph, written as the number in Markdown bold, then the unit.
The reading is **30** mph
